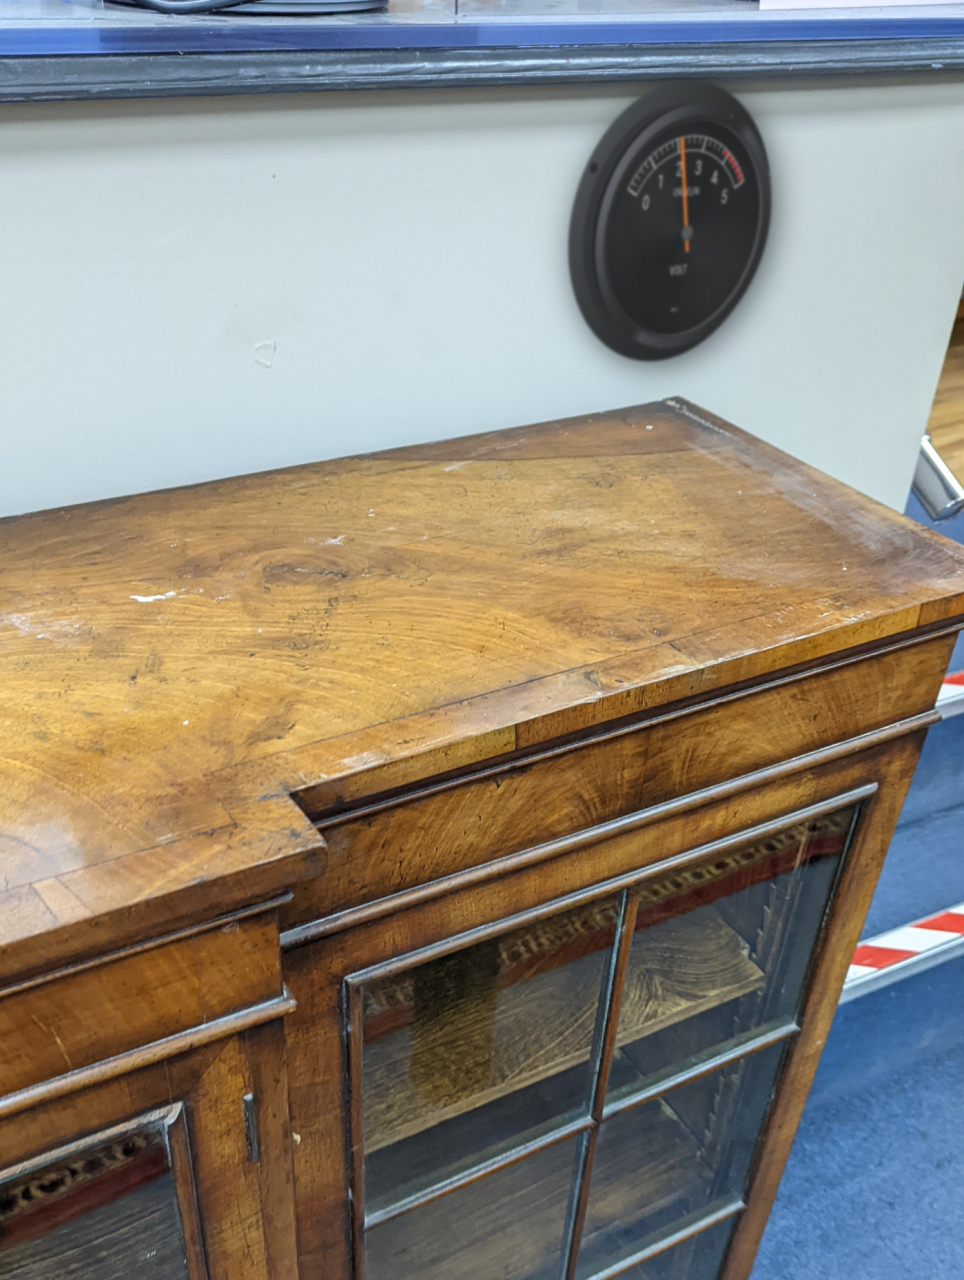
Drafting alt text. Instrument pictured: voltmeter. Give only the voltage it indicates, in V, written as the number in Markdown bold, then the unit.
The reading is **2** V
